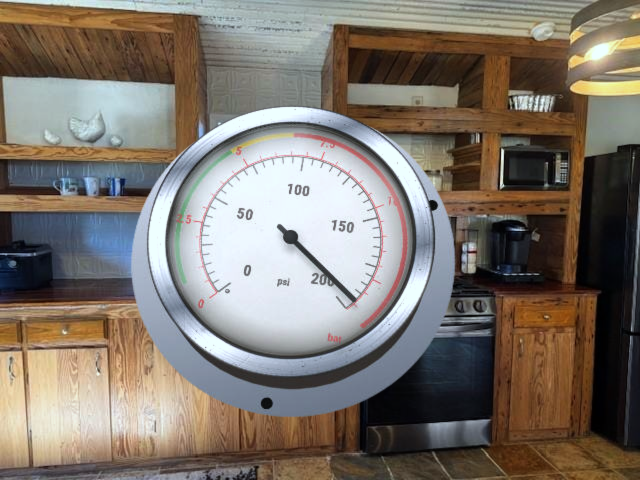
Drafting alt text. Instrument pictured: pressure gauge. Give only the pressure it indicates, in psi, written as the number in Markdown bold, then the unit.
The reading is **195** psi
